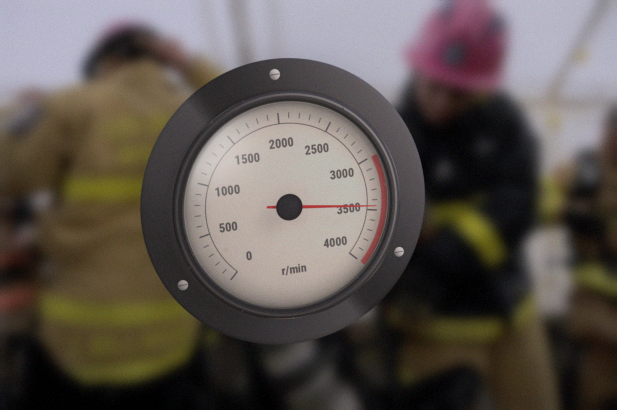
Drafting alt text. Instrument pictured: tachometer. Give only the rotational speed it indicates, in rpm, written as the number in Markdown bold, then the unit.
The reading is **3450** rpm
